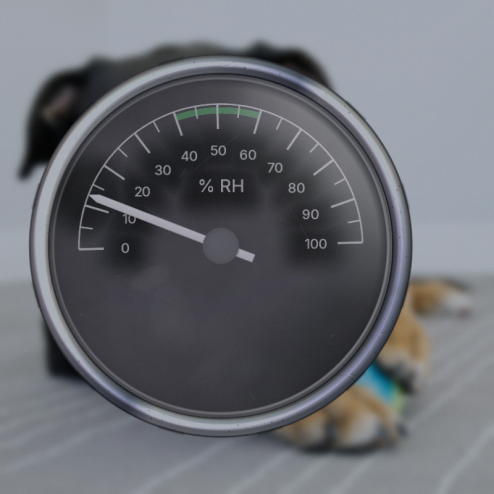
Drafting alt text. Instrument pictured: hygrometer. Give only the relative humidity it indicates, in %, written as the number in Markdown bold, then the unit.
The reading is **12.5** %
